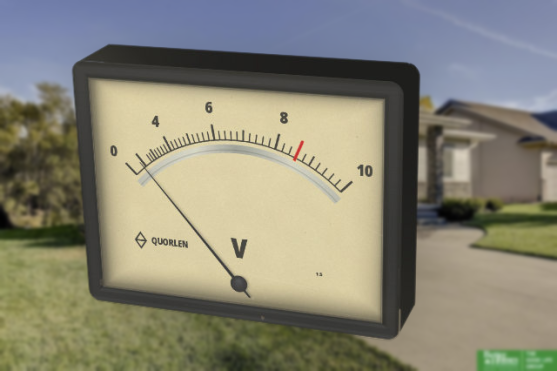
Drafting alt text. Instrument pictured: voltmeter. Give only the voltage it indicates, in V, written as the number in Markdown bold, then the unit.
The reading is **2** V
